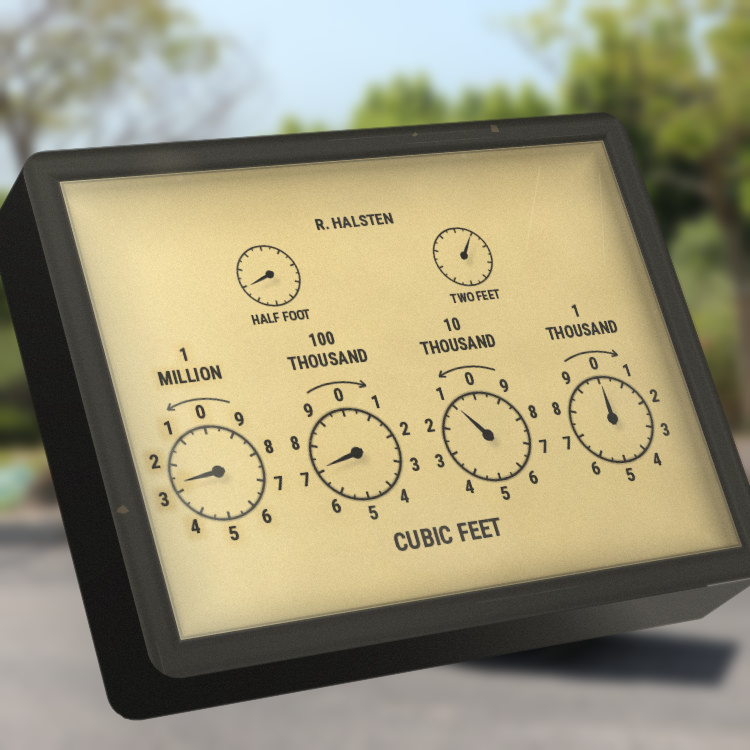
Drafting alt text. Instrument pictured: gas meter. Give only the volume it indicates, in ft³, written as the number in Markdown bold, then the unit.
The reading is **271000** ft³
